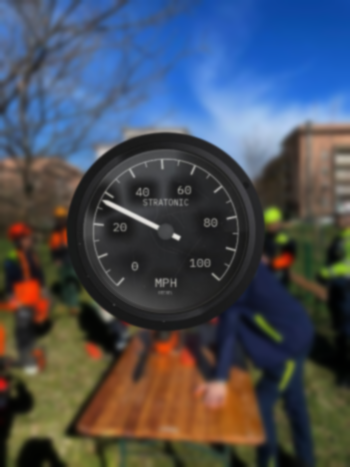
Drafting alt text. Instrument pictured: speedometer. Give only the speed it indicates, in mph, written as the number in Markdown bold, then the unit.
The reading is **27.5** mph
